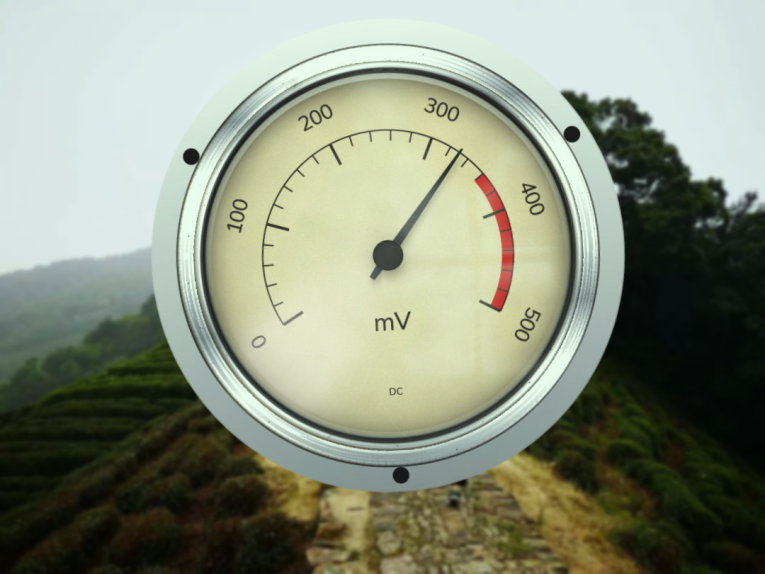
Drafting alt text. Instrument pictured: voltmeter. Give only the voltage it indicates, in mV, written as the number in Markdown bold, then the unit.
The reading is **330** mV
